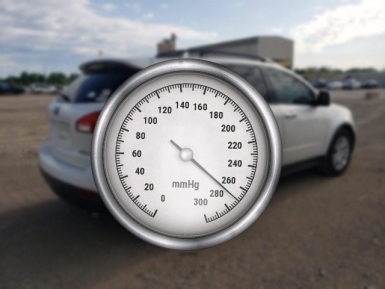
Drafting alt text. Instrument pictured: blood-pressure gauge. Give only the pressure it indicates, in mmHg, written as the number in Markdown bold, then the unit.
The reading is **270** mmHg
